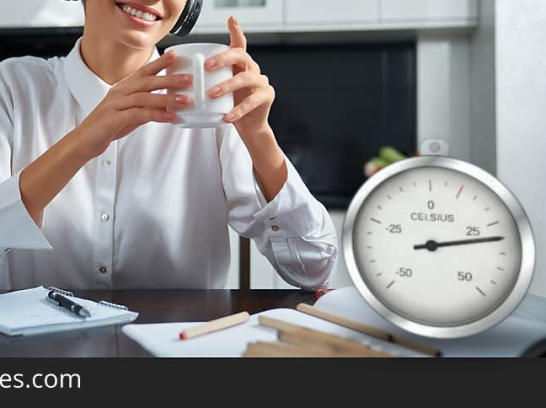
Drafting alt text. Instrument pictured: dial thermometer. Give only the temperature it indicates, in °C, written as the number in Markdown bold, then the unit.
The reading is **30** °C
